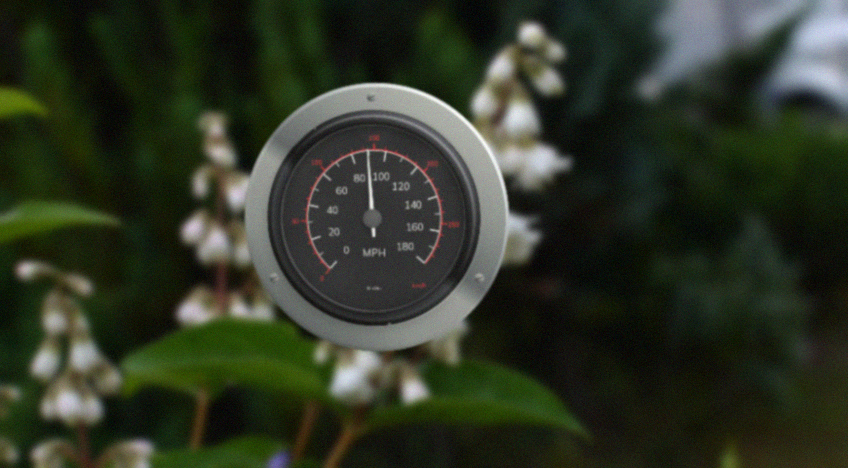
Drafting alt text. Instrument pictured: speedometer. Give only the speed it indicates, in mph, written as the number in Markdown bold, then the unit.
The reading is **90** mph
